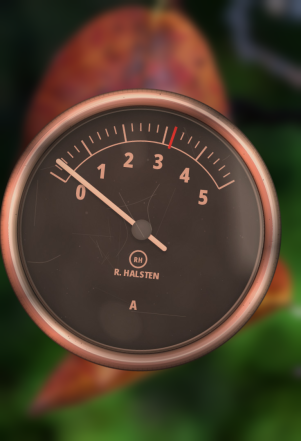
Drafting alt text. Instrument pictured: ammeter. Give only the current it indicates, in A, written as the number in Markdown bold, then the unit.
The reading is **0.3** A
